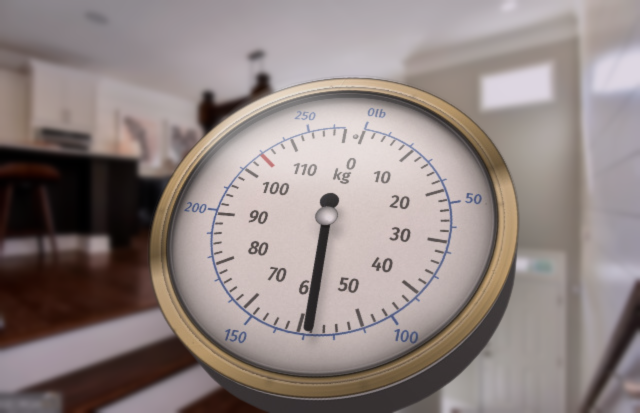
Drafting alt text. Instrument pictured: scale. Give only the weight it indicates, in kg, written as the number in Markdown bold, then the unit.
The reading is **58** kg
